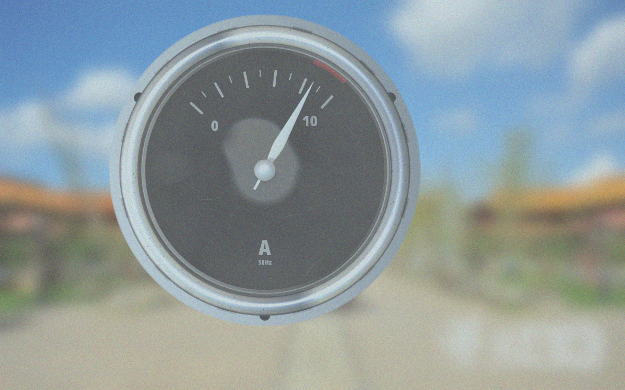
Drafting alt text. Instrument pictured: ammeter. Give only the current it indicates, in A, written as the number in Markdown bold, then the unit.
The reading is **8.5** A
